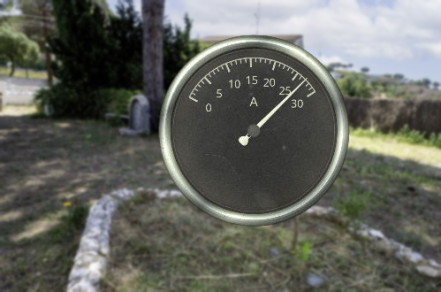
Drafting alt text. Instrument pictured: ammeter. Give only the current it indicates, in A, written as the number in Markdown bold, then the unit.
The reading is **27** A
